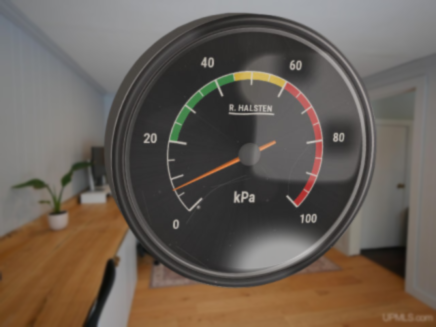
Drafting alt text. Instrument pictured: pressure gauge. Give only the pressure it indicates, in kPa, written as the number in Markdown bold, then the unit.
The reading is **7.5** kPa
